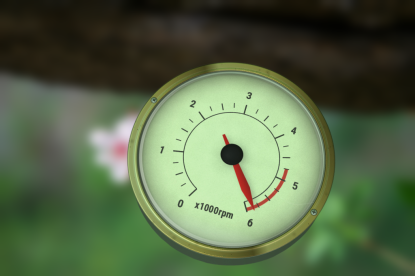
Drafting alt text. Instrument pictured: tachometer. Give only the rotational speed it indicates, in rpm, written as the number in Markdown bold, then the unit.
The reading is **5875** rpm
